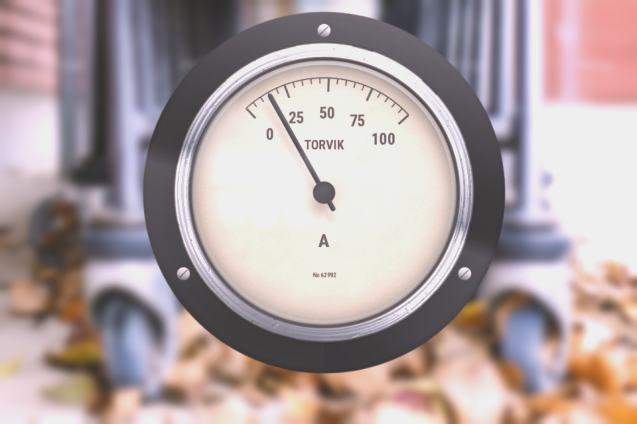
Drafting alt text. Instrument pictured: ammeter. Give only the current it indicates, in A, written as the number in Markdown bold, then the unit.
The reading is **15** A
